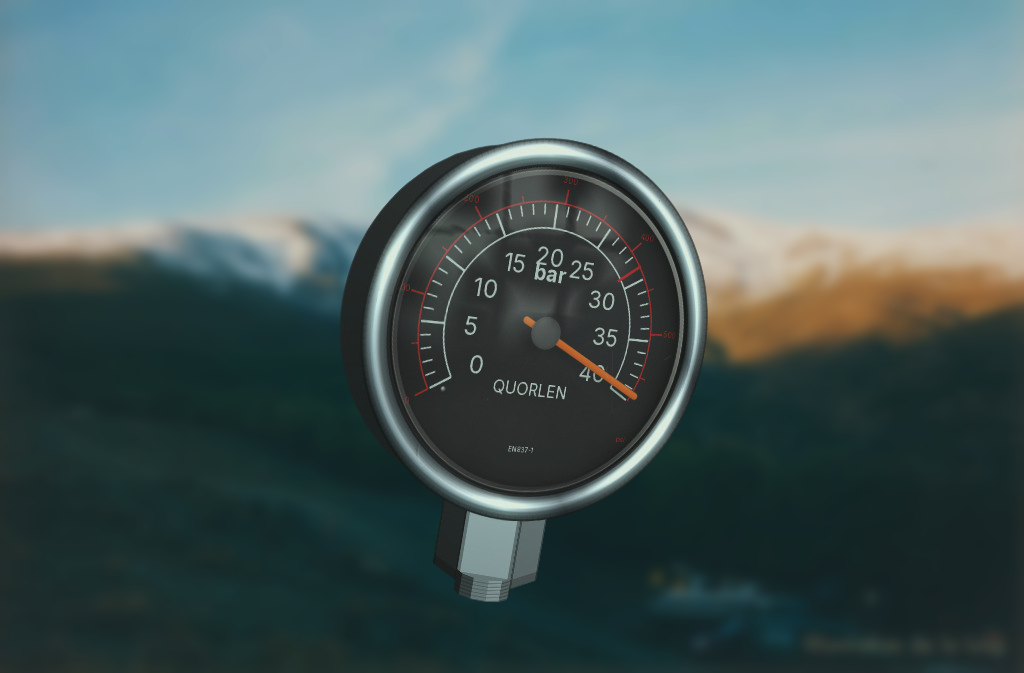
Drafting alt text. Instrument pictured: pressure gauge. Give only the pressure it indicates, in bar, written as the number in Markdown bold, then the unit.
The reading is **39.5** bar
